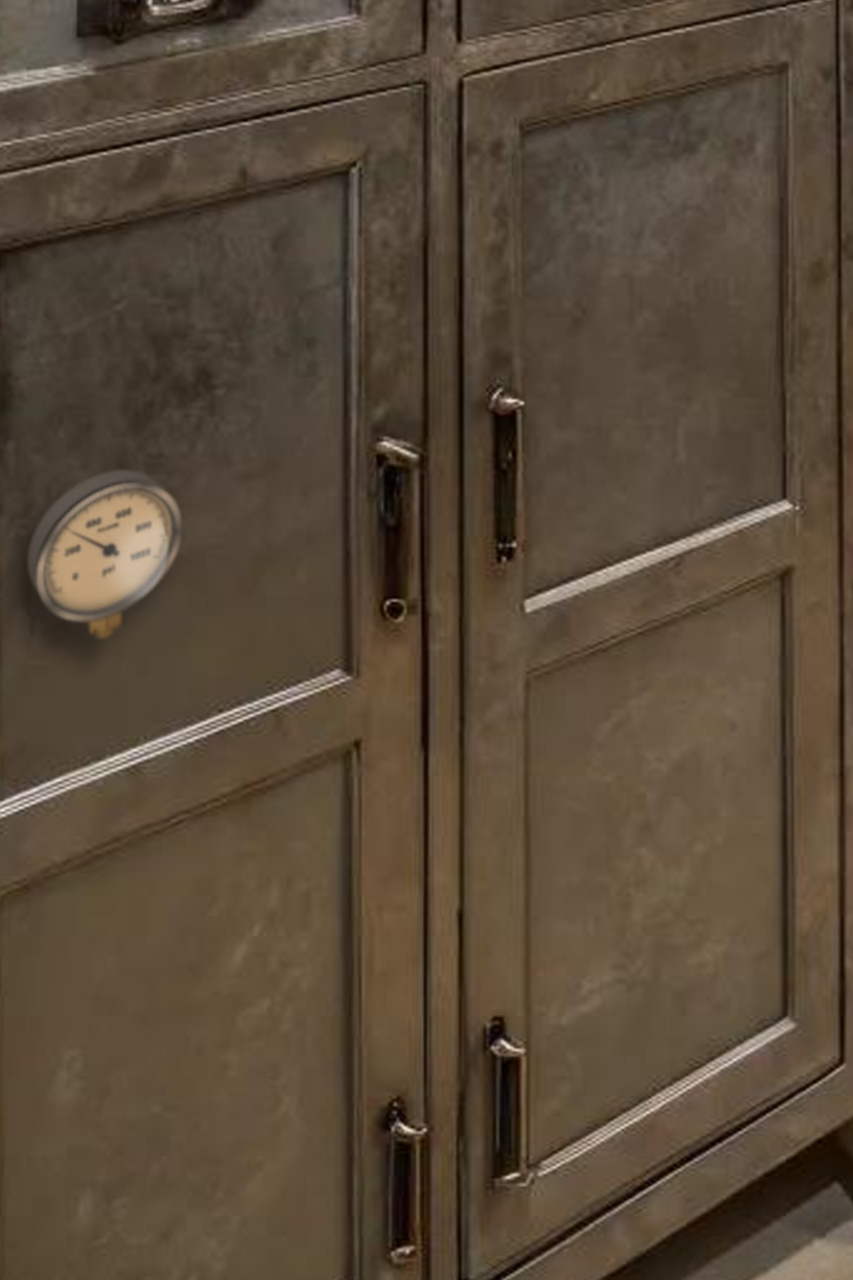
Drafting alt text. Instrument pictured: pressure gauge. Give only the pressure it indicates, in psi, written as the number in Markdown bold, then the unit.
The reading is **300** psi
